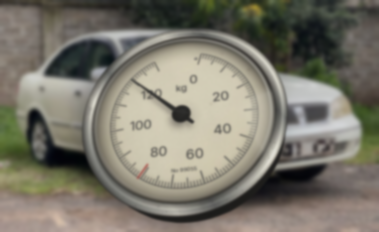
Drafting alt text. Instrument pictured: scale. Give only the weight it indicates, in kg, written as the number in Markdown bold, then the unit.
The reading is **120** kg
